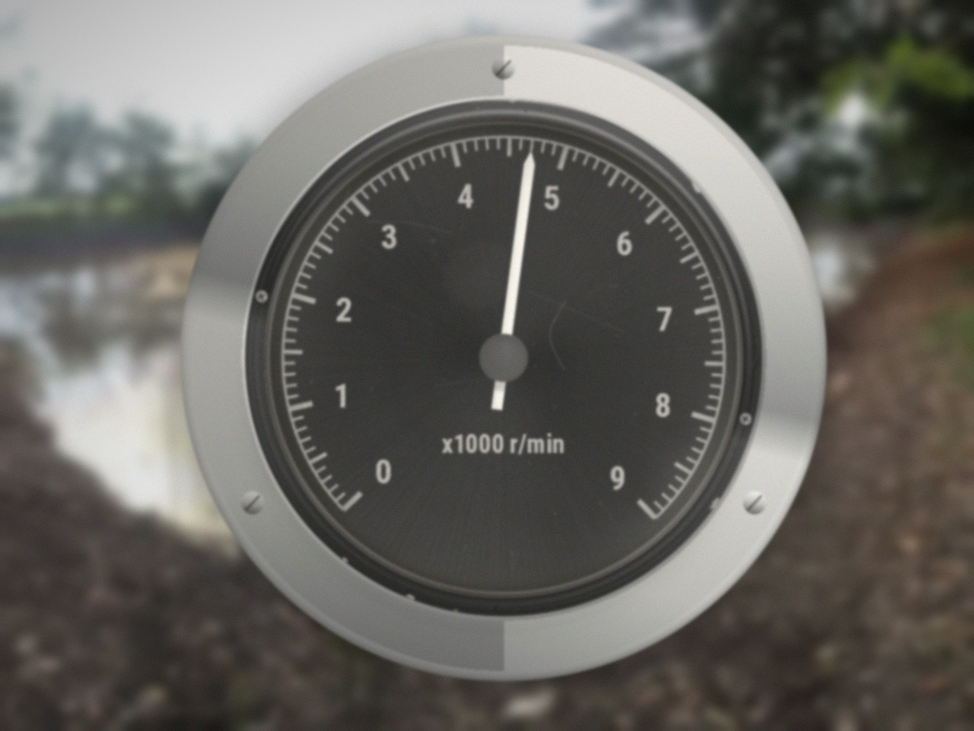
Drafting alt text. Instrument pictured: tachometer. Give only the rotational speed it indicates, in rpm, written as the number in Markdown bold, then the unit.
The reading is **4700** rpm
